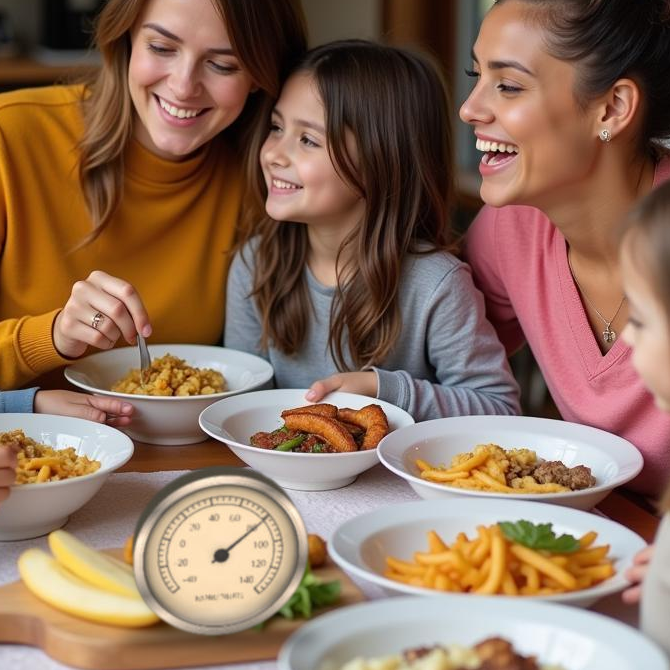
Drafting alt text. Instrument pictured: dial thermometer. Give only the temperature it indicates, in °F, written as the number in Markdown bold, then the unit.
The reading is **80** °F
